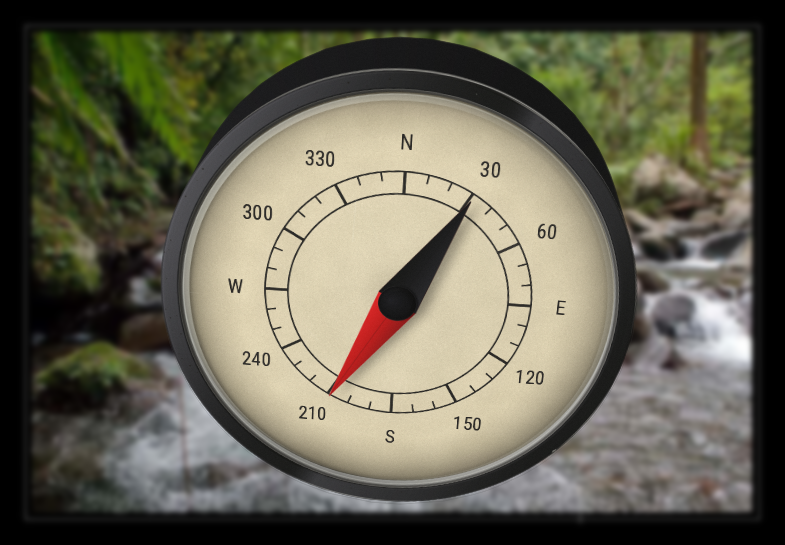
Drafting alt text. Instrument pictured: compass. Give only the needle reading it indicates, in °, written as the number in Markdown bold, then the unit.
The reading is **210** °
